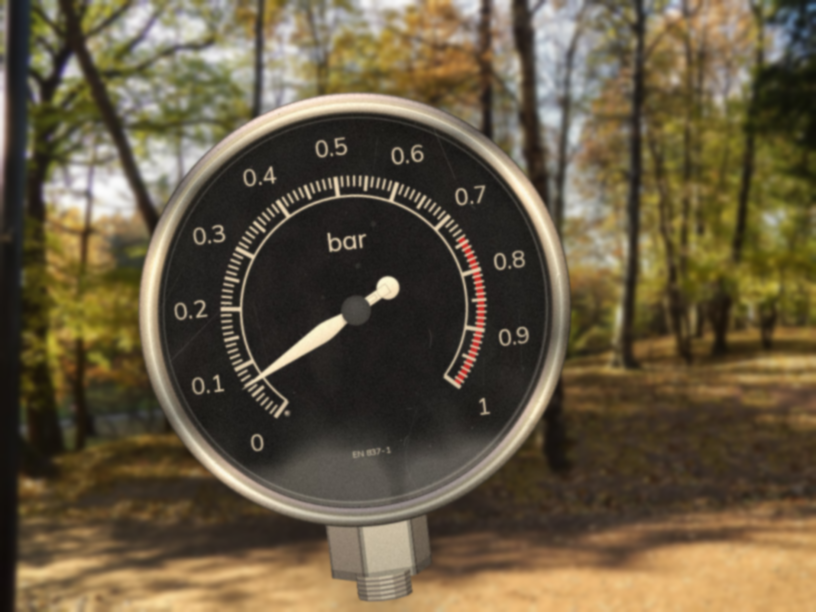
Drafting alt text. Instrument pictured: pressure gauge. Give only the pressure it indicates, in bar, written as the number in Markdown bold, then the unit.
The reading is **0.07** bar
